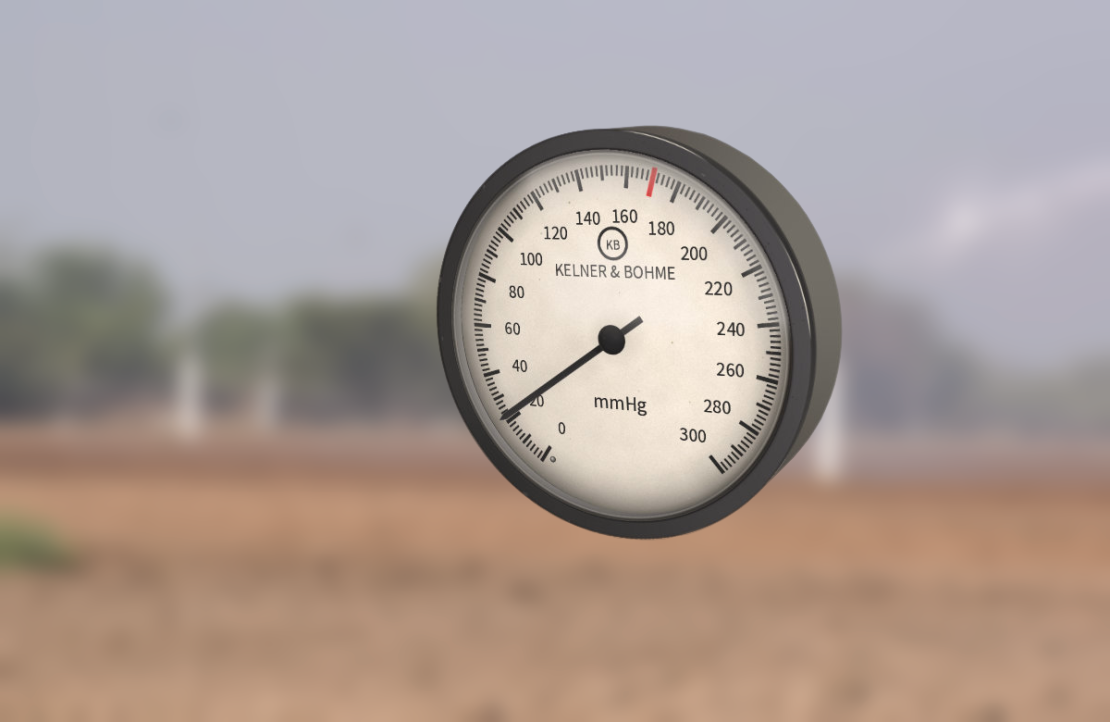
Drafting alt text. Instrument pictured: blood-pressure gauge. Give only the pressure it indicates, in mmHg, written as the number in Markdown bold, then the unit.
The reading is **22** mmHg
